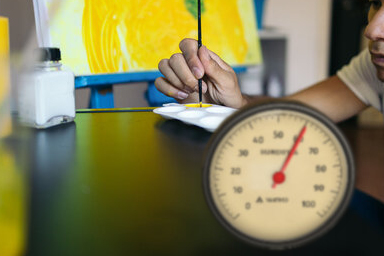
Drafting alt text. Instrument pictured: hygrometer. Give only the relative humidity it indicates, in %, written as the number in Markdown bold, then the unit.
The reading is **60** %
